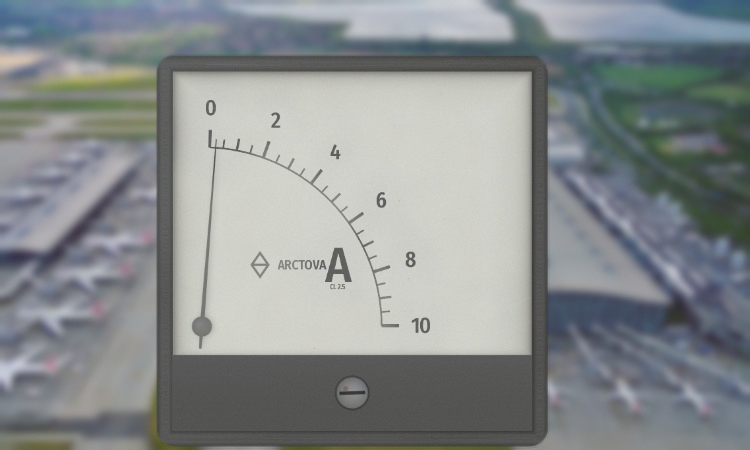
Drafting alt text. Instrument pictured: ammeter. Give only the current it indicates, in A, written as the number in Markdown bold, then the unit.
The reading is **0.25** A
